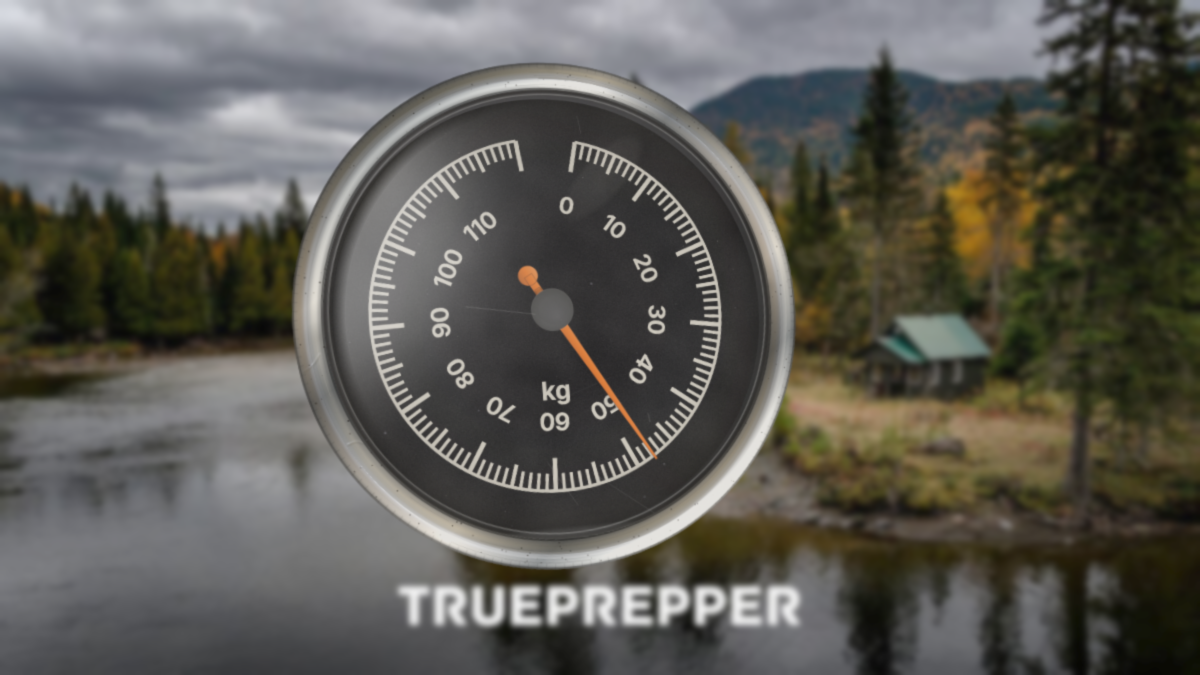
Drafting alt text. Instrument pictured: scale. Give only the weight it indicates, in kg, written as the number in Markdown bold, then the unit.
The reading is **48** kg
